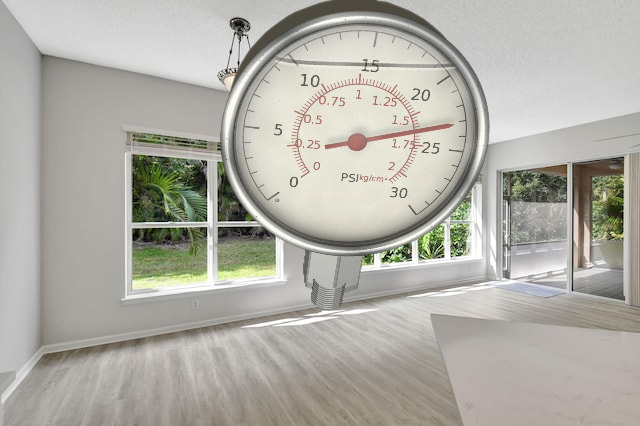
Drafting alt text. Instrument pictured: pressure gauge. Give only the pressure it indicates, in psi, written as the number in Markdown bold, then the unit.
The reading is **23** psi
